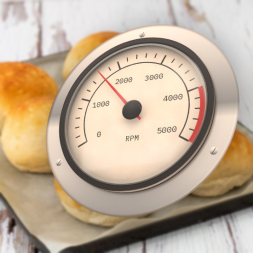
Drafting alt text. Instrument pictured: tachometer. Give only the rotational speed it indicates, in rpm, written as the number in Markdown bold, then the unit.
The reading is **1600** rpm
